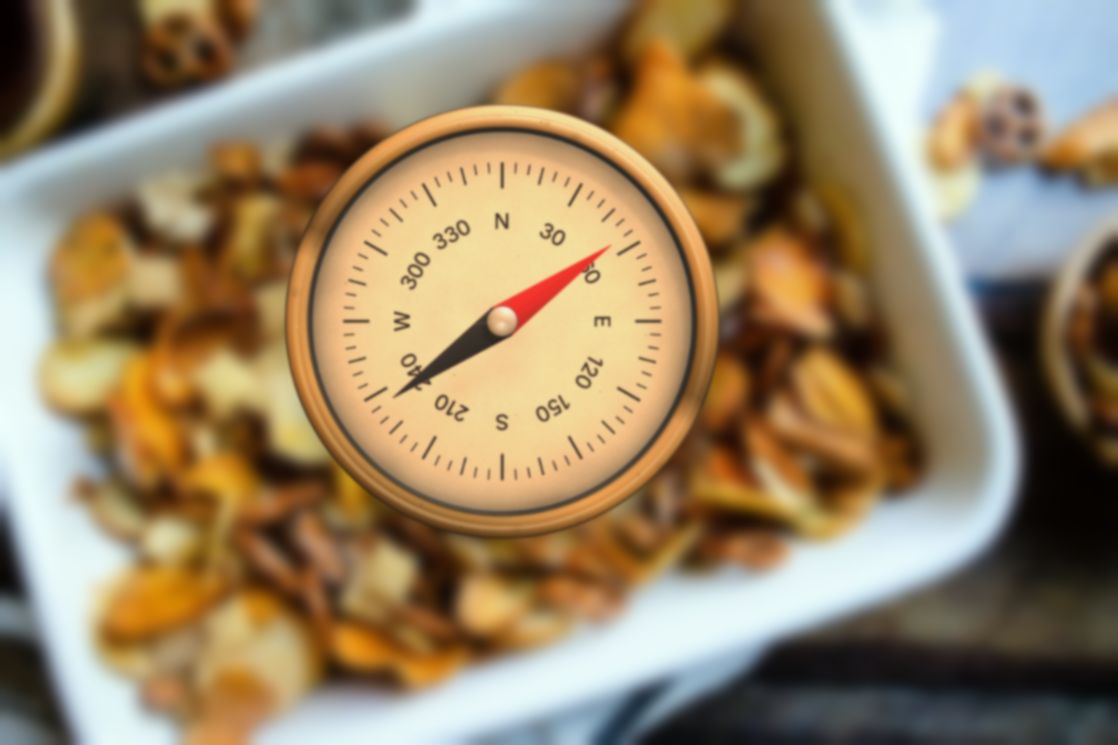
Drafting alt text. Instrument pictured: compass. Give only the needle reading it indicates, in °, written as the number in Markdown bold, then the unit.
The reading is **55** °
